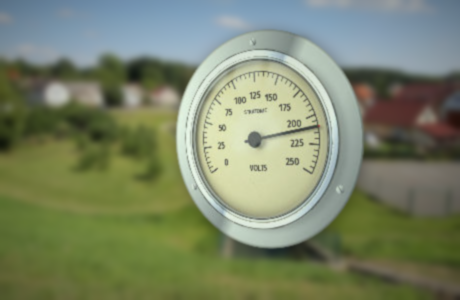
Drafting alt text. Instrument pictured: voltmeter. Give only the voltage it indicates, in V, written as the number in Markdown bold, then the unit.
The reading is **210** V
